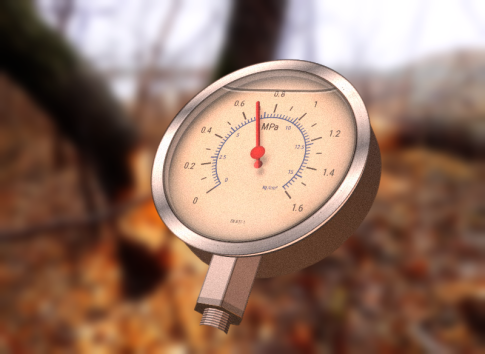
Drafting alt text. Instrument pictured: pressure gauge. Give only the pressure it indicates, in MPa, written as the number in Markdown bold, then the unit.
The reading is **0.7** MPa
